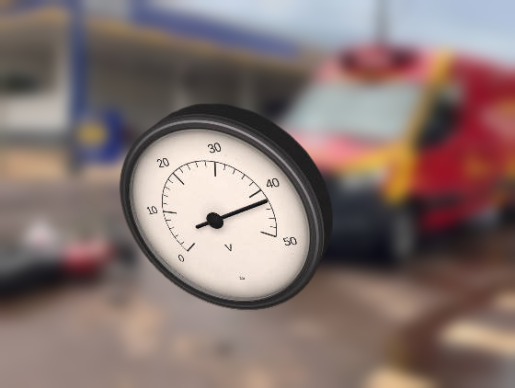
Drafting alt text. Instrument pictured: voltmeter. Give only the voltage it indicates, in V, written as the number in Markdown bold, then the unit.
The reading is **42** V
